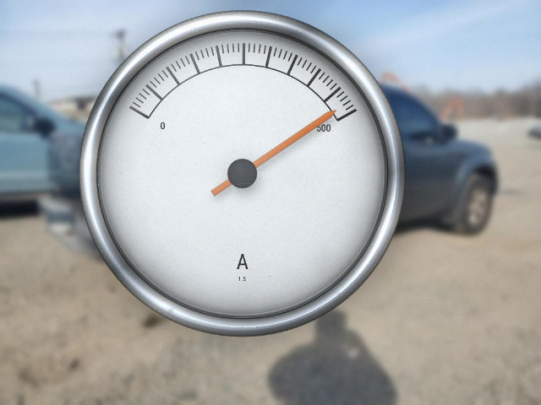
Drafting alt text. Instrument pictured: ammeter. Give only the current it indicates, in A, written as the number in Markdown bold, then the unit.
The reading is **480** A
